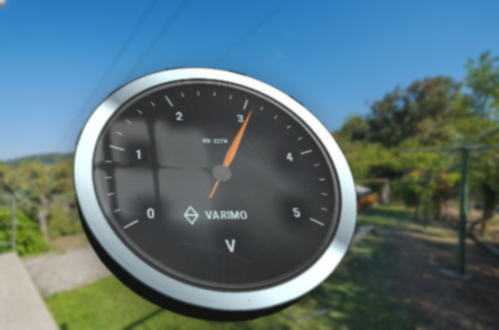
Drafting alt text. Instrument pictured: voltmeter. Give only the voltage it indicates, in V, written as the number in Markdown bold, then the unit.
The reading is **3.1** V
